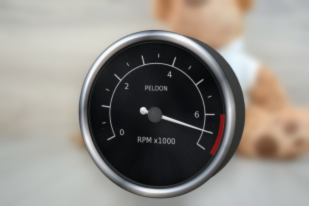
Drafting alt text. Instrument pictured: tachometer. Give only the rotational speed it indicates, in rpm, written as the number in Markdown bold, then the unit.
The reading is **6500** rpm
